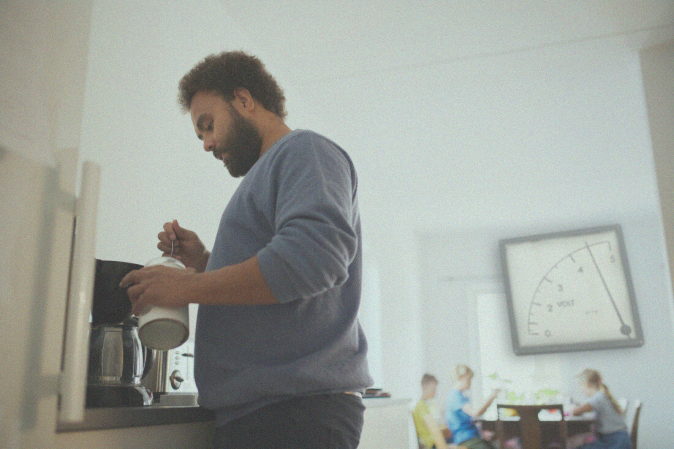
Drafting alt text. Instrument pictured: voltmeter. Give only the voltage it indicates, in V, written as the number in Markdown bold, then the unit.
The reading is **4.5** V
